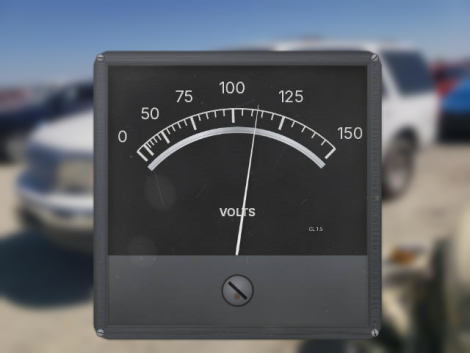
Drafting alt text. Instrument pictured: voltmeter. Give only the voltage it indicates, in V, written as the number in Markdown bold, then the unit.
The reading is **112.5** V
